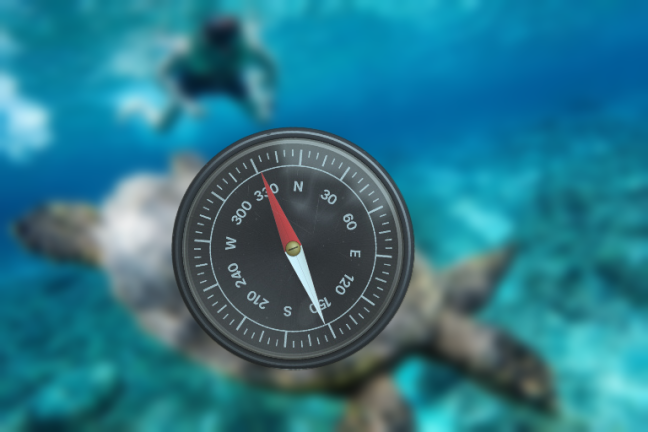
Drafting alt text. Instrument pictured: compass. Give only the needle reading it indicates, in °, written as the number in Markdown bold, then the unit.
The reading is **332.5** °
